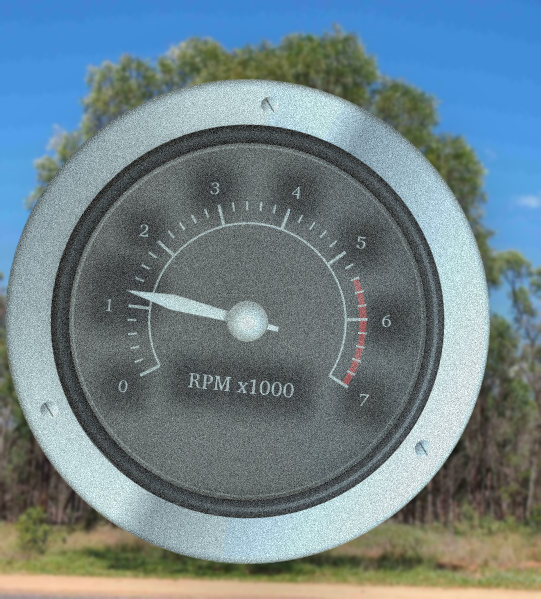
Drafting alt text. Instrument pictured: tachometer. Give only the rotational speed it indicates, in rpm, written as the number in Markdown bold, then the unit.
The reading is **1200** rpm
